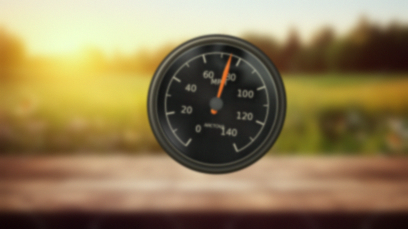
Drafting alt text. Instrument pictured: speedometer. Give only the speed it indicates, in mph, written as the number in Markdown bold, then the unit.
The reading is **75** mph
